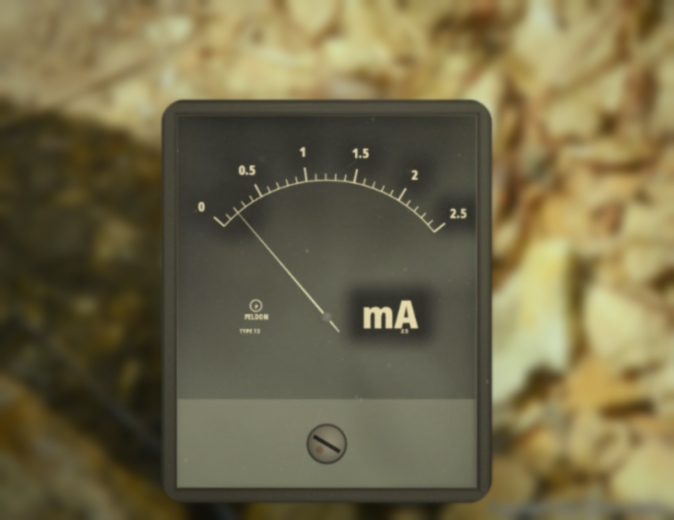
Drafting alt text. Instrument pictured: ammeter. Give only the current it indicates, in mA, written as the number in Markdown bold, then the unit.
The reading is **0.2** mA
